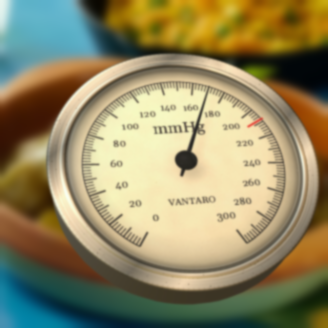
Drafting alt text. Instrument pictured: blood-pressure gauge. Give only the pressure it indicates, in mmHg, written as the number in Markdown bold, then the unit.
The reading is **170** mmHg
